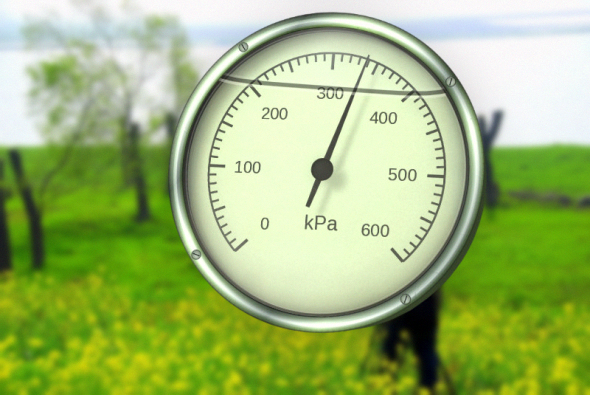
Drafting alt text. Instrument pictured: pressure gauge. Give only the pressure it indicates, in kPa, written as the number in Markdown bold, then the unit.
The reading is **340** kPa
